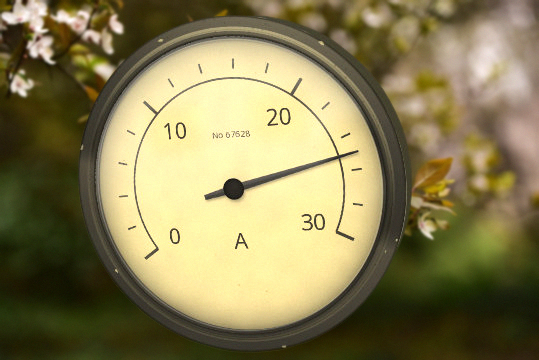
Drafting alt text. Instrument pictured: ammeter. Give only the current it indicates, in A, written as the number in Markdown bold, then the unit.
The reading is **25** A
